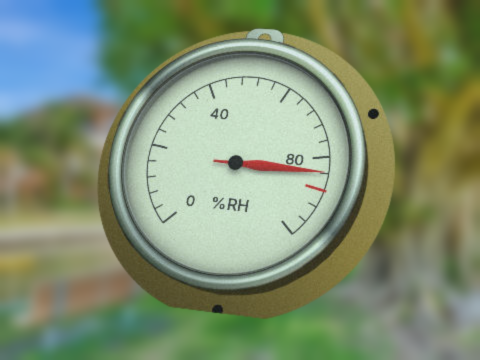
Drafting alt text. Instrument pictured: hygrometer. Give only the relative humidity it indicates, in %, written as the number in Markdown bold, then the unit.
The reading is **84** %
